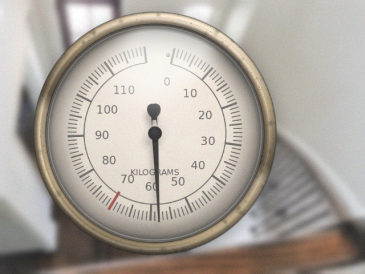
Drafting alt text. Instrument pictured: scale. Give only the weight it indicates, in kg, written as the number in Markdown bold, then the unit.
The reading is **58** kg
